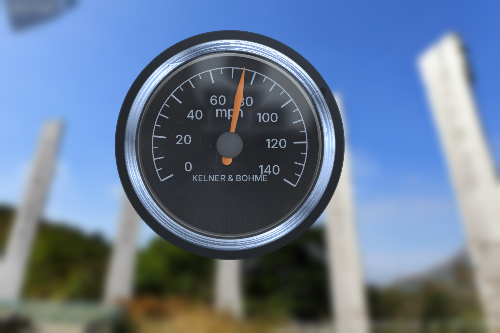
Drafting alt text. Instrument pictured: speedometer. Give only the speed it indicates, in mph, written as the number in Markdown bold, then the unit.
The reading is **75** mph
